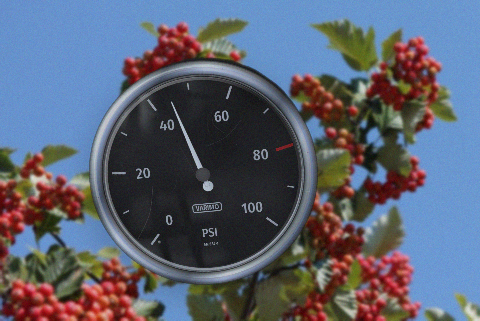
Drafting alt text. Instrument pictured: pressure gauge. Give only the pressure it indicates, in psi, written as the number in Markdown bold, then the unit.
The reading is **45** psi
